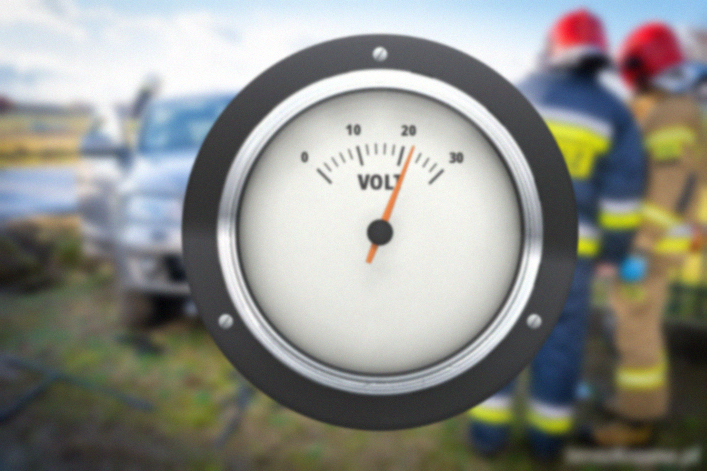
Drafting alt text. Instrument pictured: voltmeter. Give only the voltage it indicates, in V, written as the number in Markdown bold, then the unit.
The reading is **22** V
